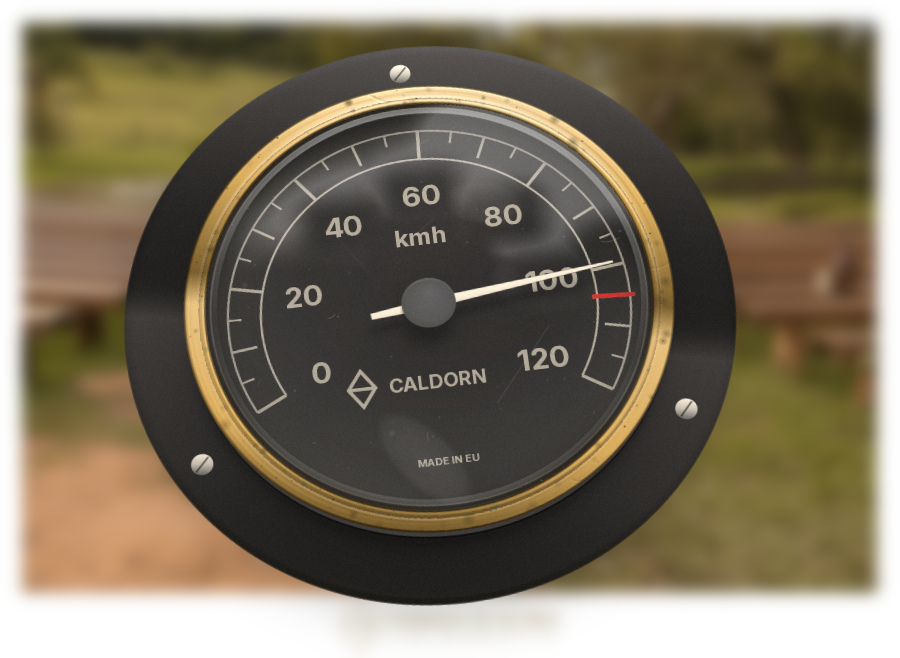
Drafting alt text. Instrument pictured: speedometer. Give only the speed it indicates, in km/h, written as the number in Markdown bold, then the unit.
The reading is **100** km/h
